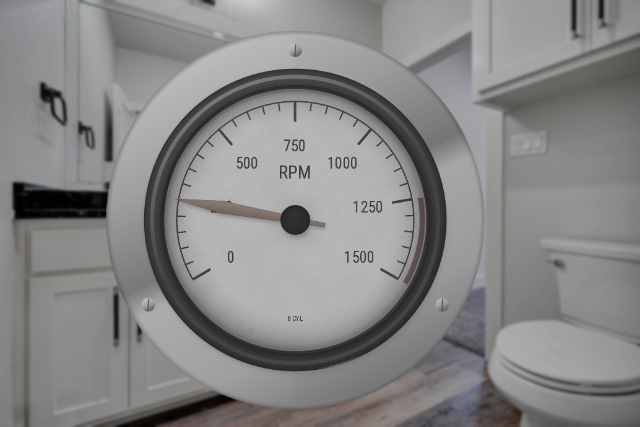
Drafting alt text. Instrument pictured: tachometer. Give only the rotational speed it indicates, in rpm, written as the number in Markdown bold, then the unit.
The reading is **250** rpm
